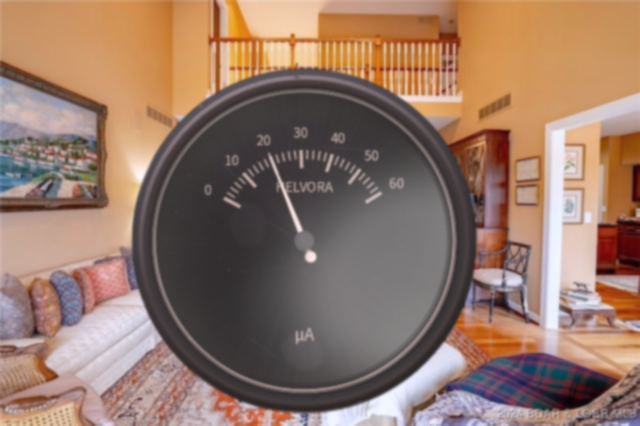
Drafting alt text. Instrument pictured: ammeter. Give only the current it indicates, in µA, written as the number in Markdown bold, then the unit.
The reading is **20** µA
